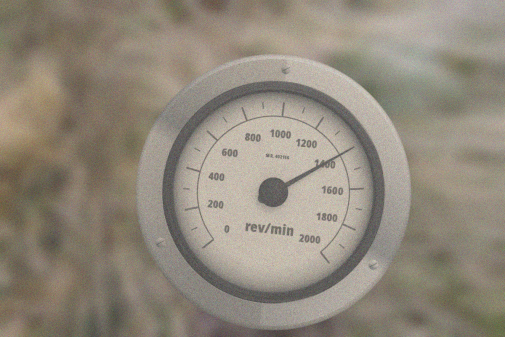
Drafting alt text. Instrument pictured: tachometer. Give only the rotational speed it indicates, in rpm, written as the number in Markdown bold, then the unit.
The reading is **1400** rpm
